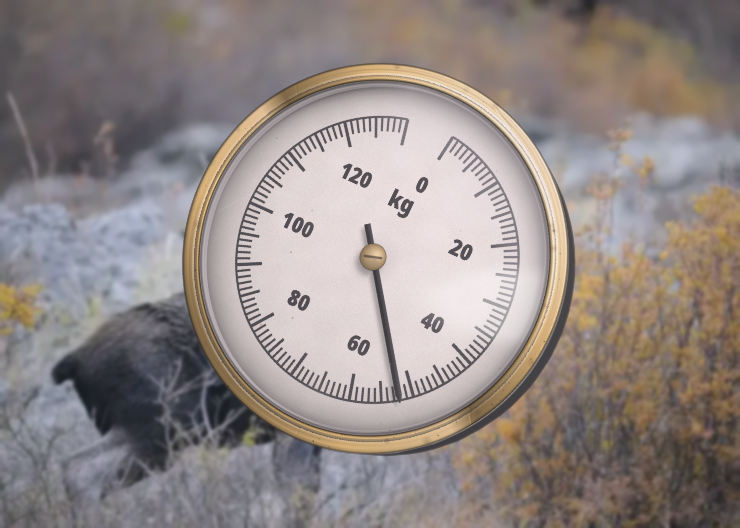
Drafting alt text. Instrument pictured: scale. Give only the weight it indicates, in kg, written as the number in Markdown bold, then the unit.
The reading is **52** kg
